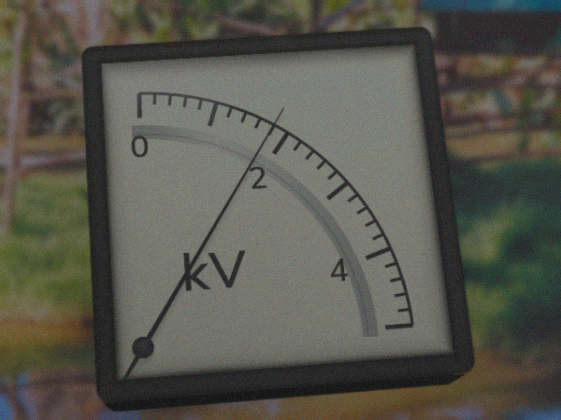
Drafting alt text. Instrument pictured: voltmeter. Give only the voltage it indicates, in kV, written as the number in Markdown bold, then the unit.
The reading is **1.8** kV
